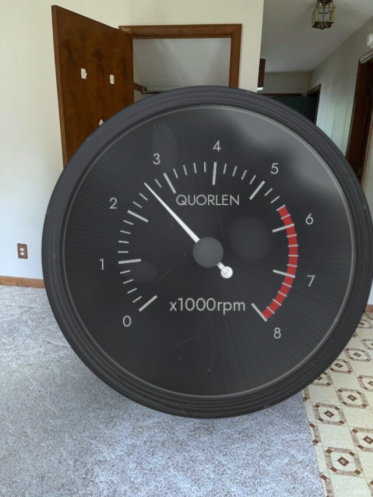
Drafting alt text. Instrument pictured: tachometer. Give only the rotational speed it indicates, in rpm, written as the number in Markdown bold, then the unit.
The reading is **2600** rpm
